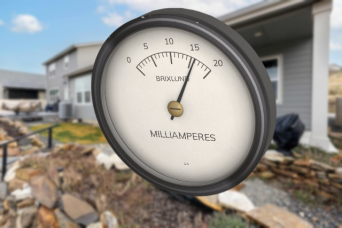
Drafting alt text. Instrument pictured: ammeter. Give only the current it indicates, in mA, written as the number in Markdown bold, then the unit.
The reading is **16** mA
